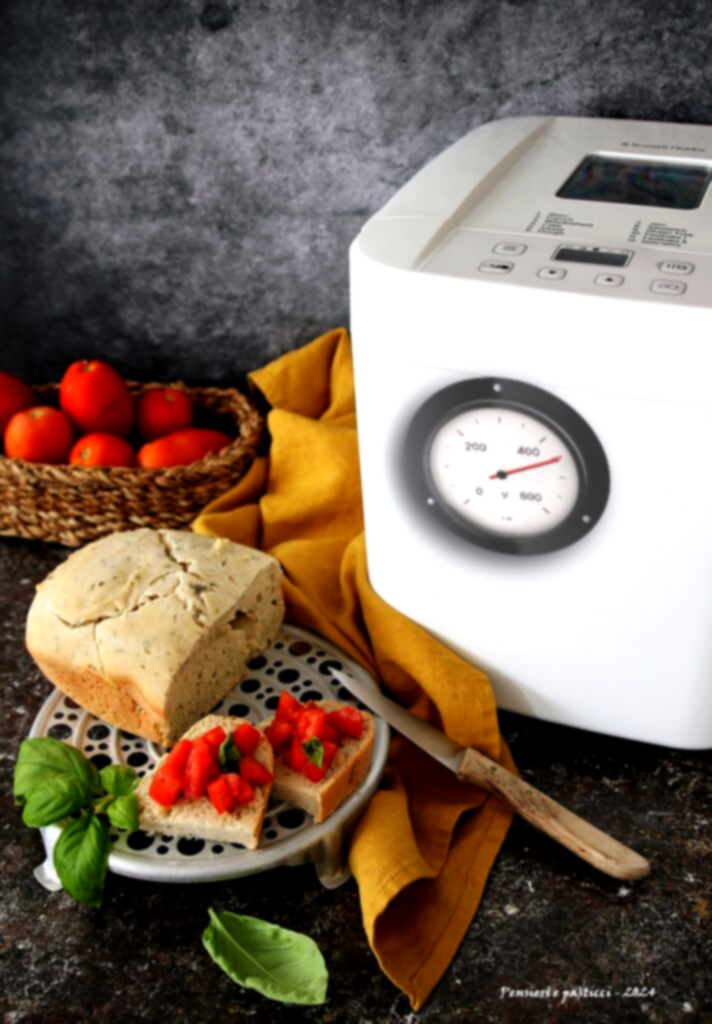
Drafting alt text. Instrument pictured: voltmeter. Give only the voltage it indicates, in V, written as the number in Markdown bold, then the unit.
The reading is **450** V
